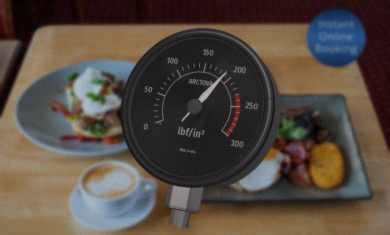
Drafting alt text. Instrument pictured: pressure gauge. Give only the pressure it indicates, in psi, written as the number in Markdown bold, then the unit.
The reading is **190** psi
